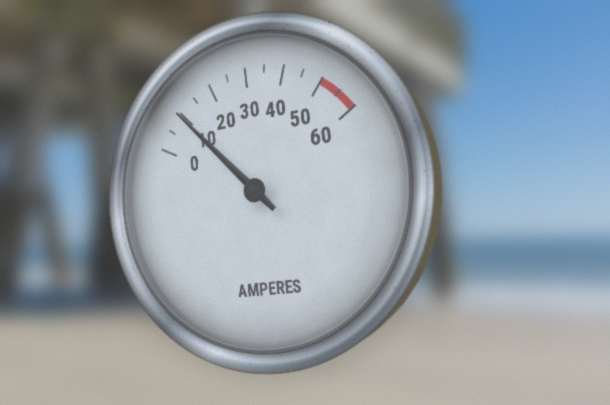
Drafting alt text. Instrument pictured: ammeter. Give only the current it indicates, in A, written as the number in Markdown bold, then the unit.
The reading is **10** A
